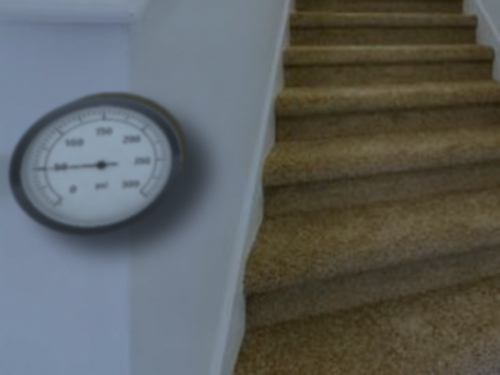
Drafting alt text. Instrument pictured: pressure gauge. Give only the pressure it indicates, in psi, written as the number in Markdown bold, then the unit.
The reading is **50** psi
